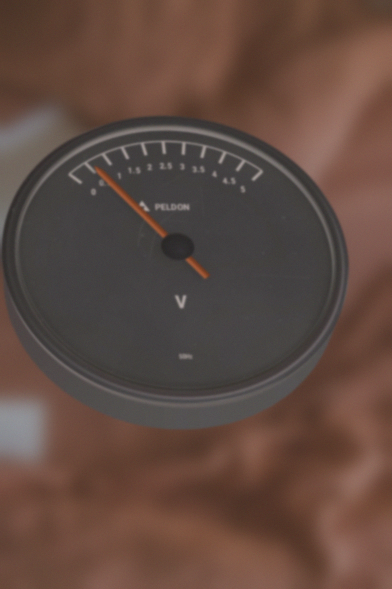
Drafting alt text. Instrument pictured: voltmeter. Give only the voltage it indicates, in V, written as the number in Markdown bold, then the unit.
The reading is **0.5** V
